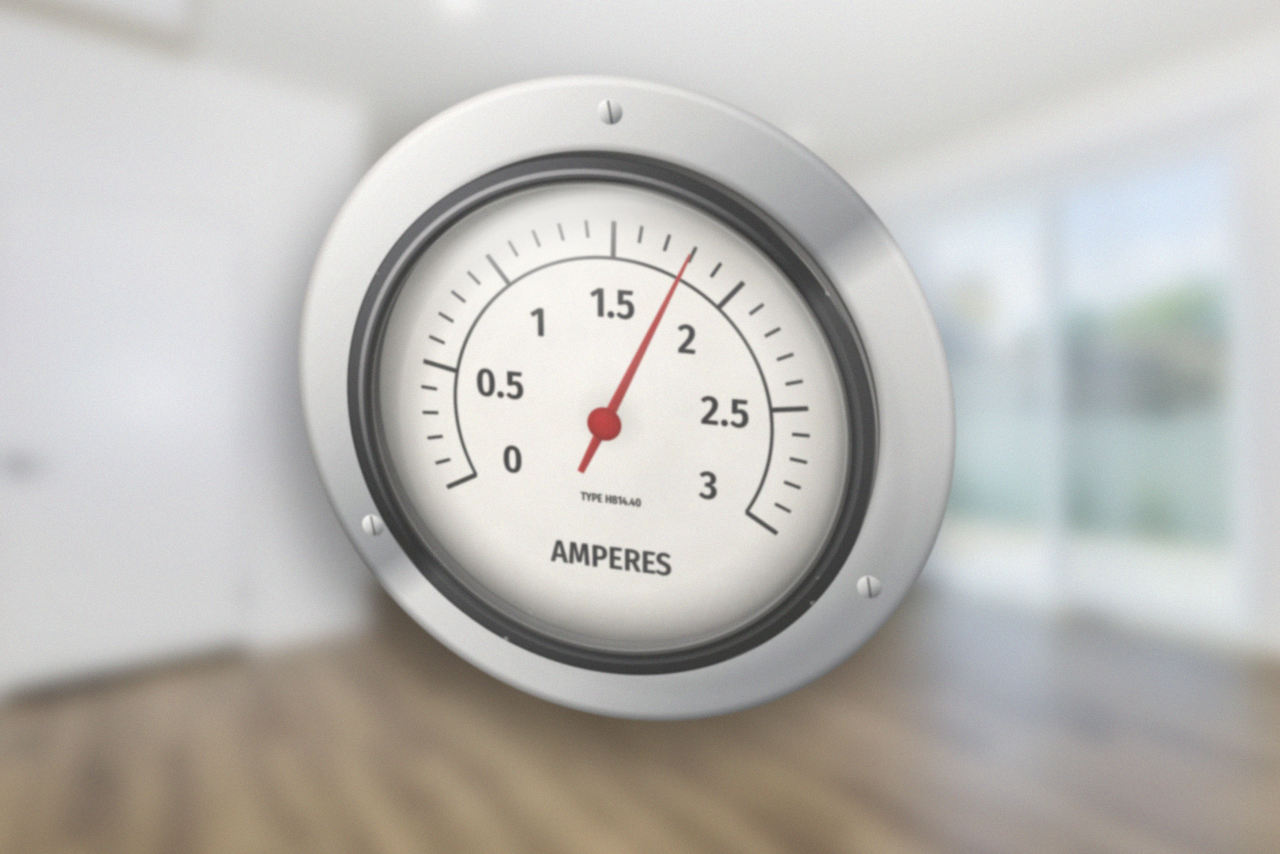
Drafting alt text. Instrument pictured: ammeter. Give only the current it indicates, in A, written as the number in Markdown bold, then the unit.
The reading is **1.8** A
